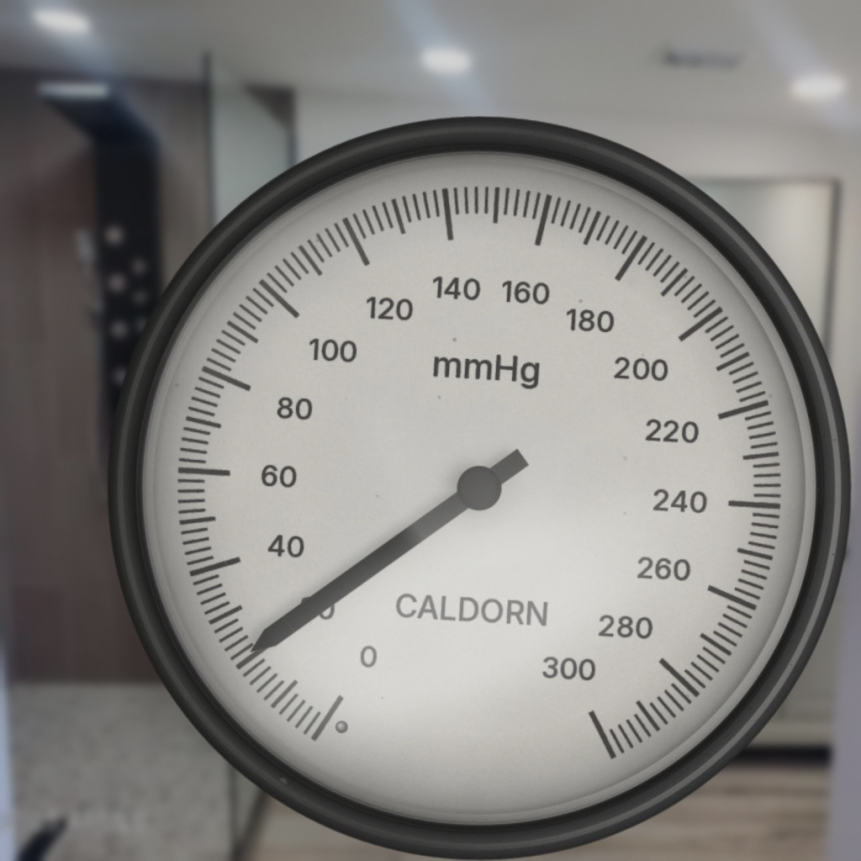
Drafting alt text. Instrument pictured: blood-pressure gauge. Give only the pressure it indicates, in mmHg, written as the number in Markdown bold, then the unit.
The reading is **21** mmHg
